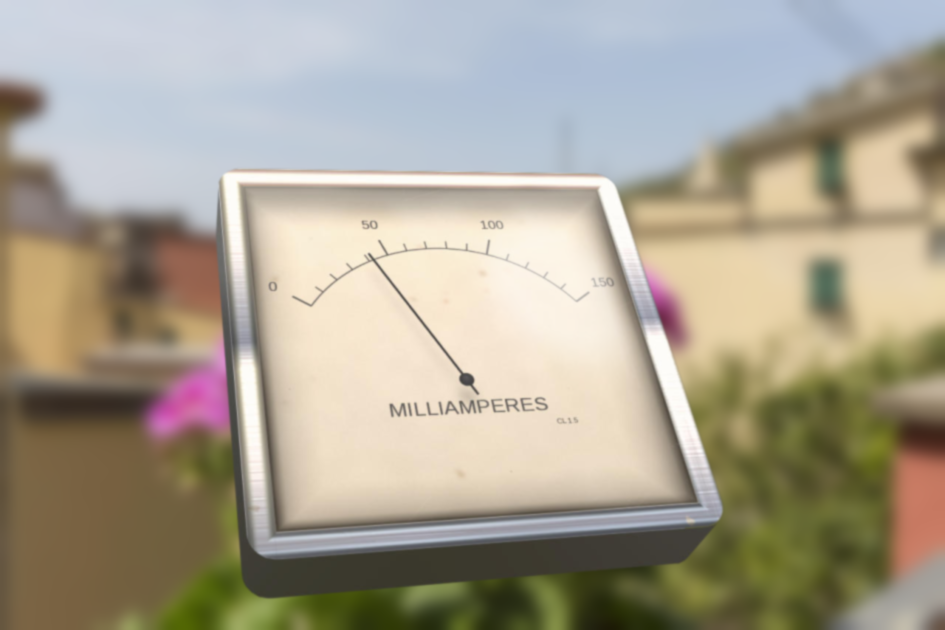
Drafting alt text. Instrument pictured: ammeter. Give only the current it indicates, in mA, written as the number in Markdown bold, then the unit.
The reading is **40** mA
